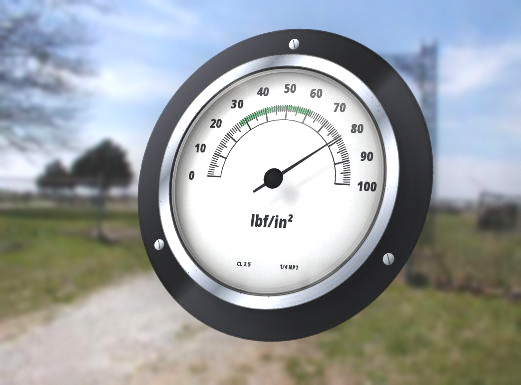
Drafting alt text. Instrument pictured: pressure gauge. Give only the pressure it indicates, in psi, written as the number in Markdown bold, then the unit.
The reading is **80** psi
